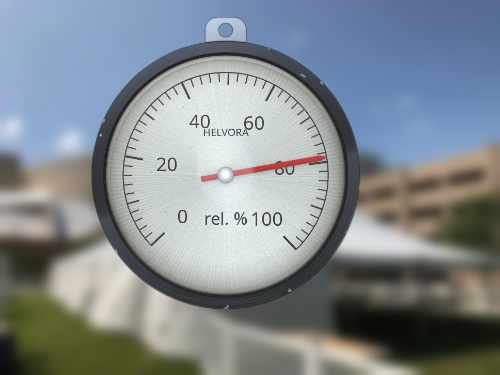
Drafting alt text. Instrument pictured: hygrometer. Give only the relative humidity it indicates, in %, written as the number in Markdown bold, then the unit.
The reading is **79** %
